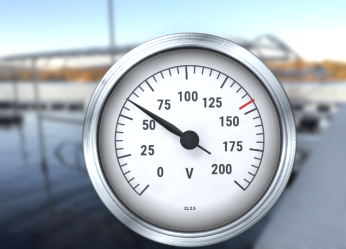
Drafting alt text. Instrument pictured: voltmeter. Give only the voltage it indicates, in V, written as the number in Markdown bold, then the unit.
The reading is **60** V
